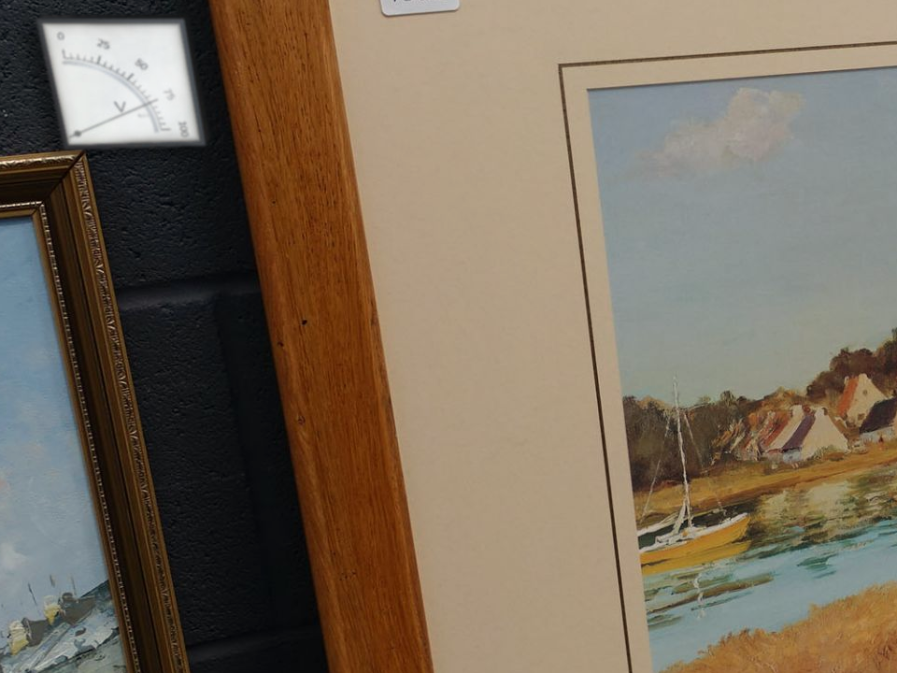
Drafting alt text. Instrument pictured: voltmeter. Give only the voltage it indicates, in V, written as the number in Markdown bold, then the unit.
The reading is **75** V
